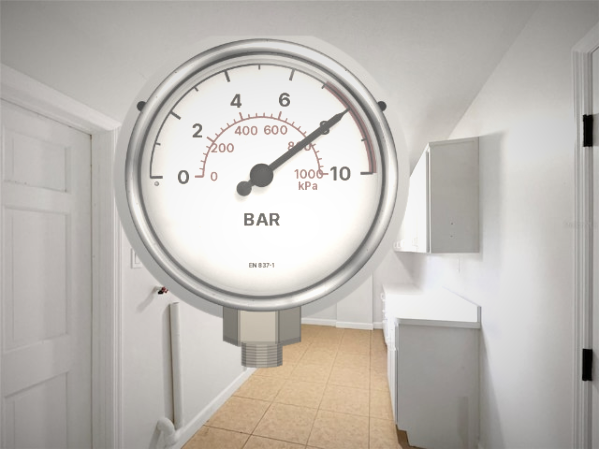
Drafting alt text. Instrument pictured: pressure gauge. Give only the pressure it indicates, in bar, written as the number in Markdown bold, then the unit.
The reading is **8** bar
